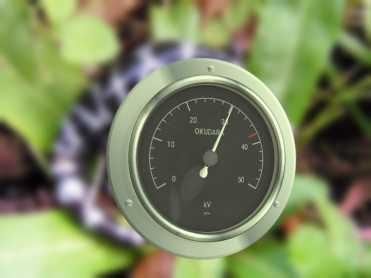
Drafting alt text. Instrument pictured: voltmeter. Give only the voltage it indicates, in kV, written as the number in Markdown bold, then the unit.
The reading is **30** kV
